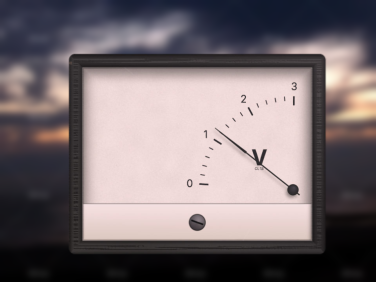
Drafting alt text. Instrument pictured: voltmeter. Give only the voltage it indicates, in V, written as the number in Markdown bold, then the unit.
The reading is **1.2** V
